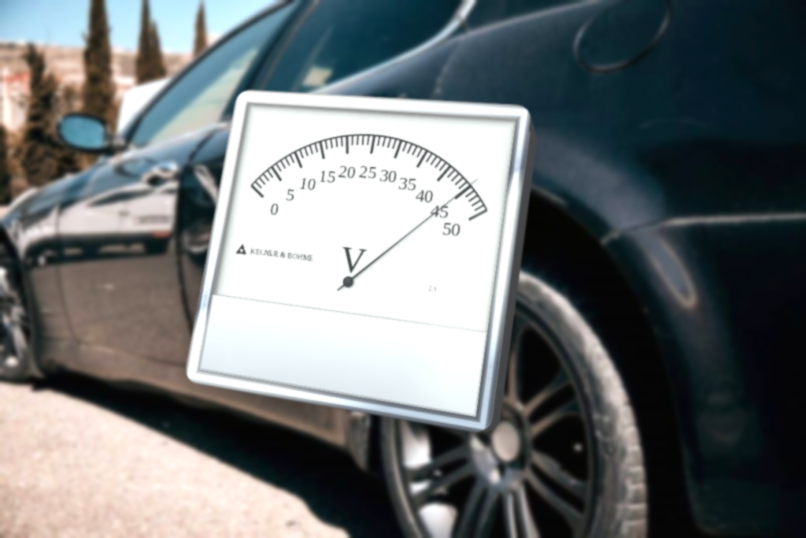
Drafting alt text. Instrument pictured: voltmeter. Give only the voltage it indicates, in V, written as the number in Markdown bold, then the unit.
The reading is **45** V
